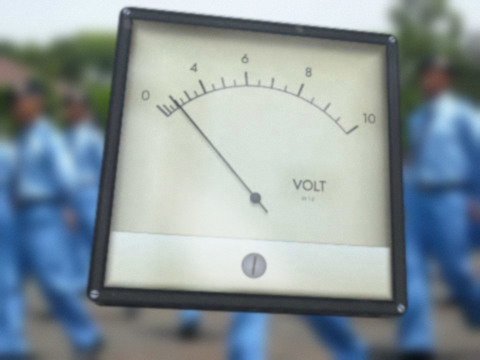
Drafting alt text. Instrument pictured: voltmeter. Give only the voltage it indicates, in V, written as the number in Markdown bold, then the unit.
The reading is **2** V
